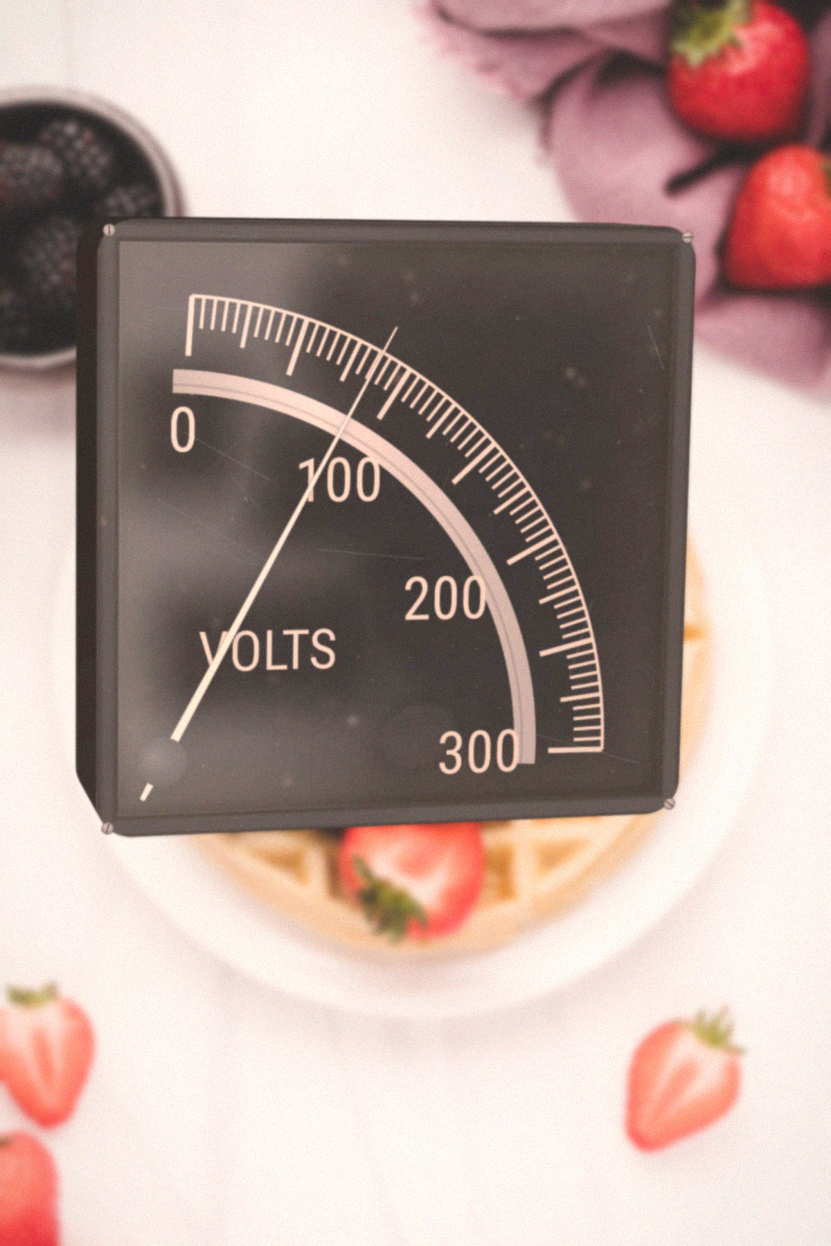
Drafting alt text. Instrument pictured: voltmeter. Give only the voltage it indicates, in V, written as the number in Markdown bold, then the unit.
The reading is **85** V
